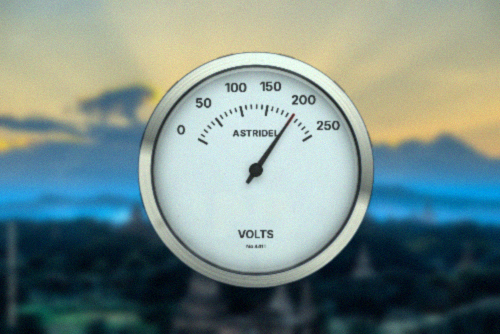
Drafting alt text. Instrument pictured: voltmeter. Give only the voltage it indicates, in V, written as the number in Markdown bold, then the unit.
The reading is **200** V
